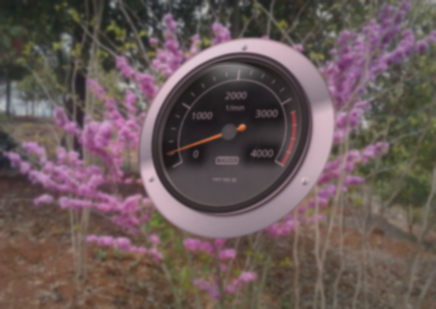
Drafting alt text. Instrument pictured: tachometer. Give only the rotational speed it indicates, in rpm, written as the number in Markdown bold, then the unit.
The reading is **200** rpm
